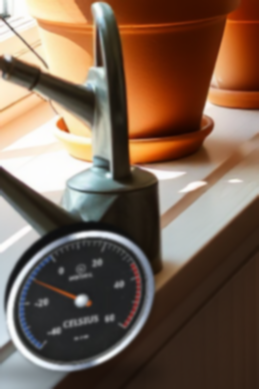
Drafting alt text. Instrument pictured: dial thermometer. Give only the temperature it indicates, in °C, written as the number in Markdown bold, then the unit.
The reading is **-10** °C
